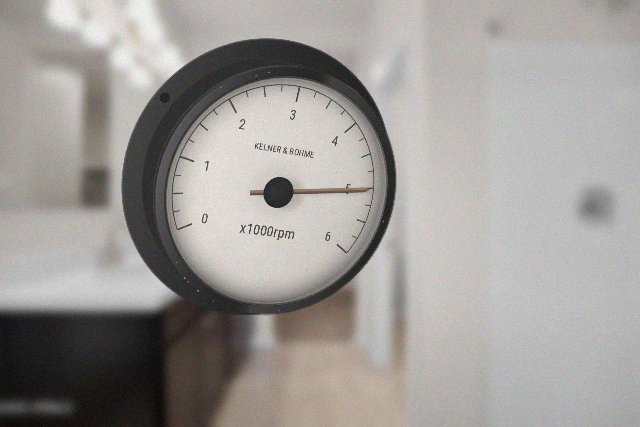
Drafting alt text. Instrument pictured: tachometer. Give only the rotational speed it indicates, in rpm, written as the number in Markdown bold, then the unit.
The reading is **5000** rpm
